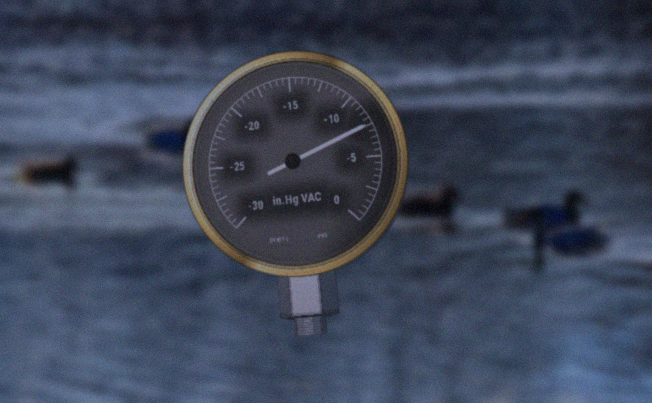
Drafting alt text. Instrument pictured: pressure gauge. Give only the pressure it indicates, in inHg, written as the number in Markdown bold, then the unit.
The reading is **-7.5** inHg
